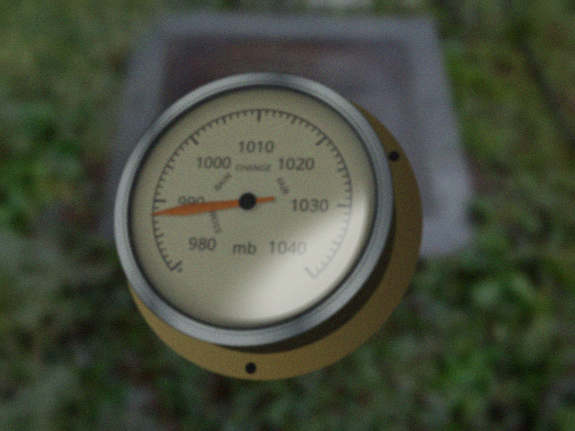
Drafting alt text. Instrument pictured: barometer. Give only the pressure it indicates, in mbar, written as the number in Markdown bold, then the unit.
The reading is **988** mbar
